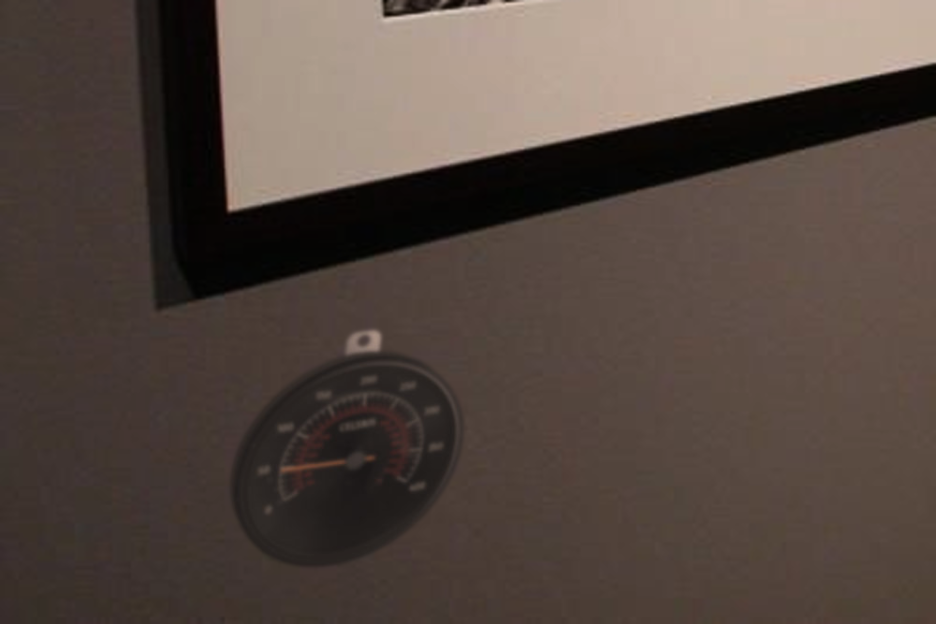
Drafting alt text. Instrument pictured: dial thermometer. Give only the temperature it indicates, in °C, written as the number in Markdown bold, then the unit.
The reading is **50** °C
